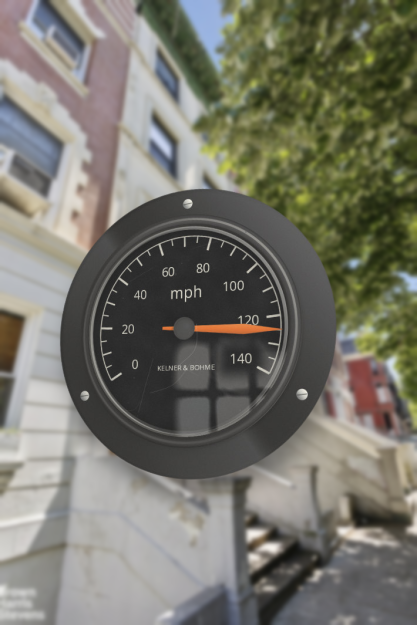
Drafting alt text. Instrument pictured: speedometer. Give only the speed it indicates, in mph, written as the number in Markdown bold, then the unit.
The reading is **125** mph
